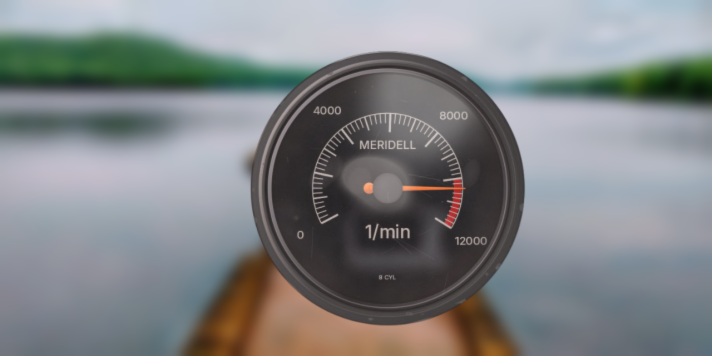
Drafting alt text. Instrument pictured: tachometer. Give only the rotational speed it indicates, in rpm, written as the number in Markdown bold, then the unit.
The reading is **10400** rpm
